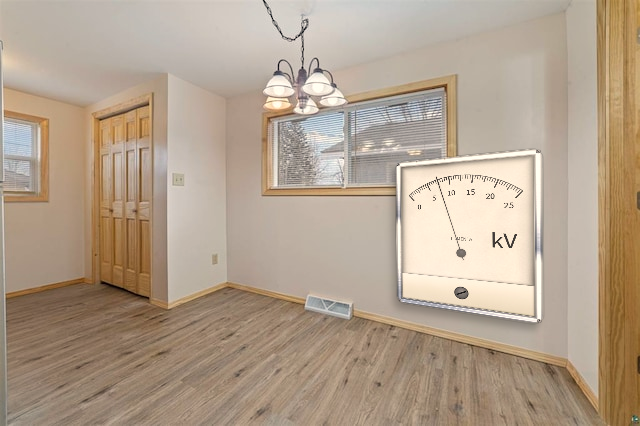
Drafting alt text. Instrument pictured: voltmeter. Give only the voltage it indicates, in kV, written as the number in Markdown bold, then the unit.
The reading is **7.5** kV
